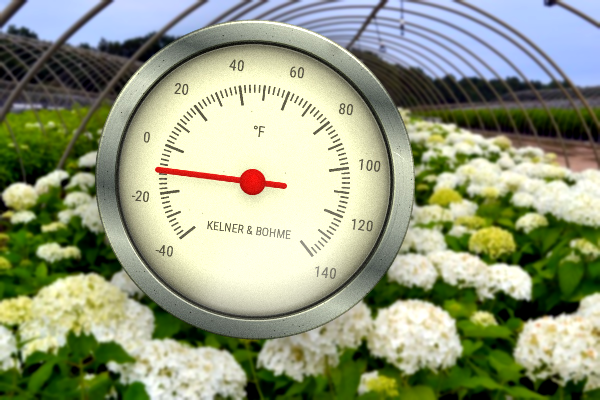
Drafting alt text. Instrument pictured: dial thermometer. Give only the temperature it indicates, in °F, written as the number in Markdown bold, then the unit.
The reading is **-10** °F
